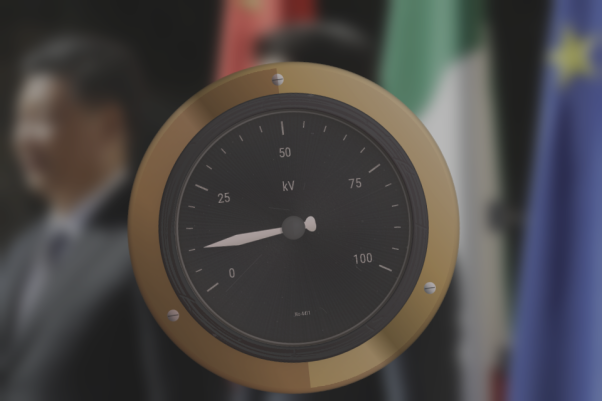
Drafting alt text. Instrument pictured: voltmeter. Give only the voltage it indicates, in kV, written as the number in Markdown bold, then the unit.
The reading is **10** kV
